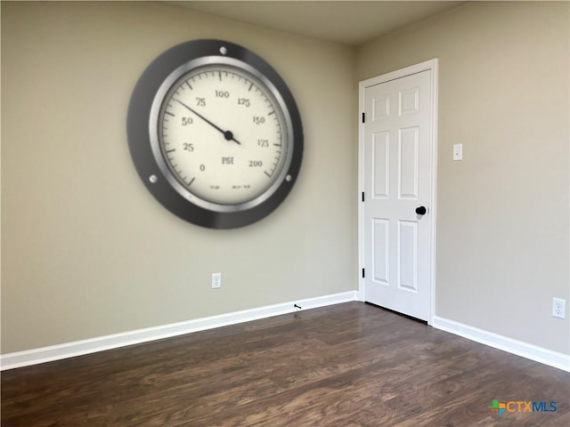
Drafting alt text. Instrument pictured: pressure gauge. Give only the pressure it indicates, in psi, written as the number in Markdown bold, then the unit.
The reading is **60** psi
